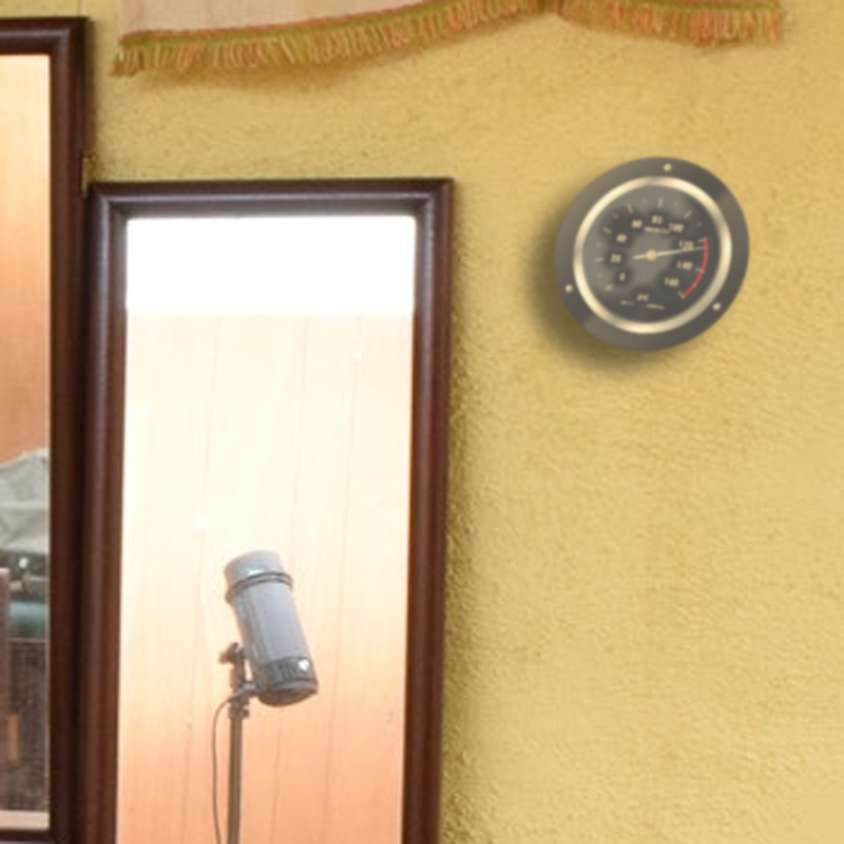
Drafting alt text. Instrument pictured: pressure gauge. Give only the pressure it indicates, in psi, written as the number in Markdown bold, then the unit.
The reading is **125** psi
